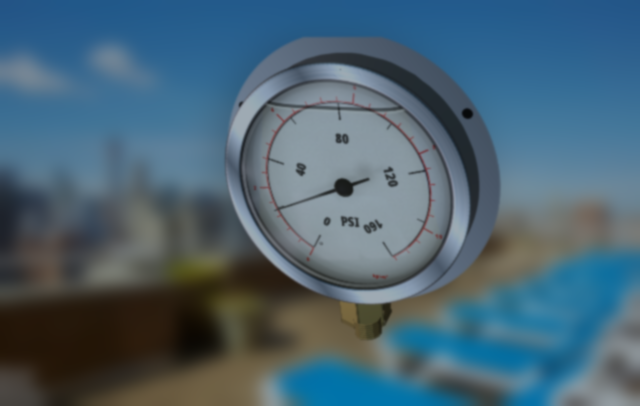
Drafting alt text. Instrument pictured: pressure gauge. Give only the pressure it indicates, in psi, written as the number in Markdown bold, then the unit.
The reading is **20** psi
